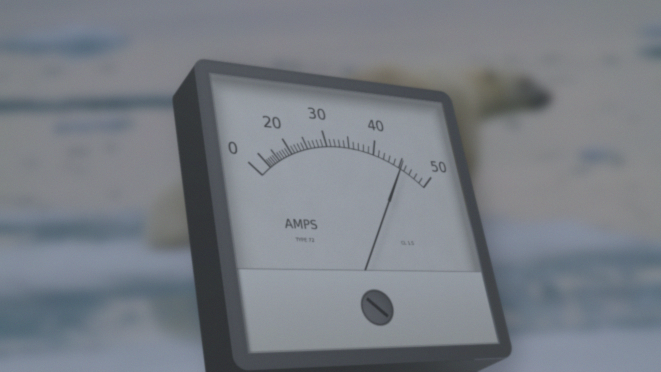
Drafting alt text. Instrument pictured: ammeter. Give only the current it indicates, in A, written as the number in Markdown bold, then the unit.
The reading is **45** A
